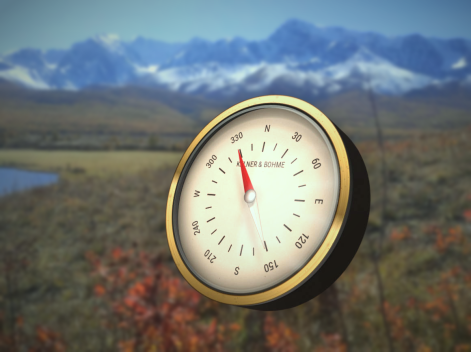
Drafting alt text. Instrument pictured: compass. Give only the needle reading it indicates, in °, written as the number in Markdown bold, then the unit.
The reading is **330** °
